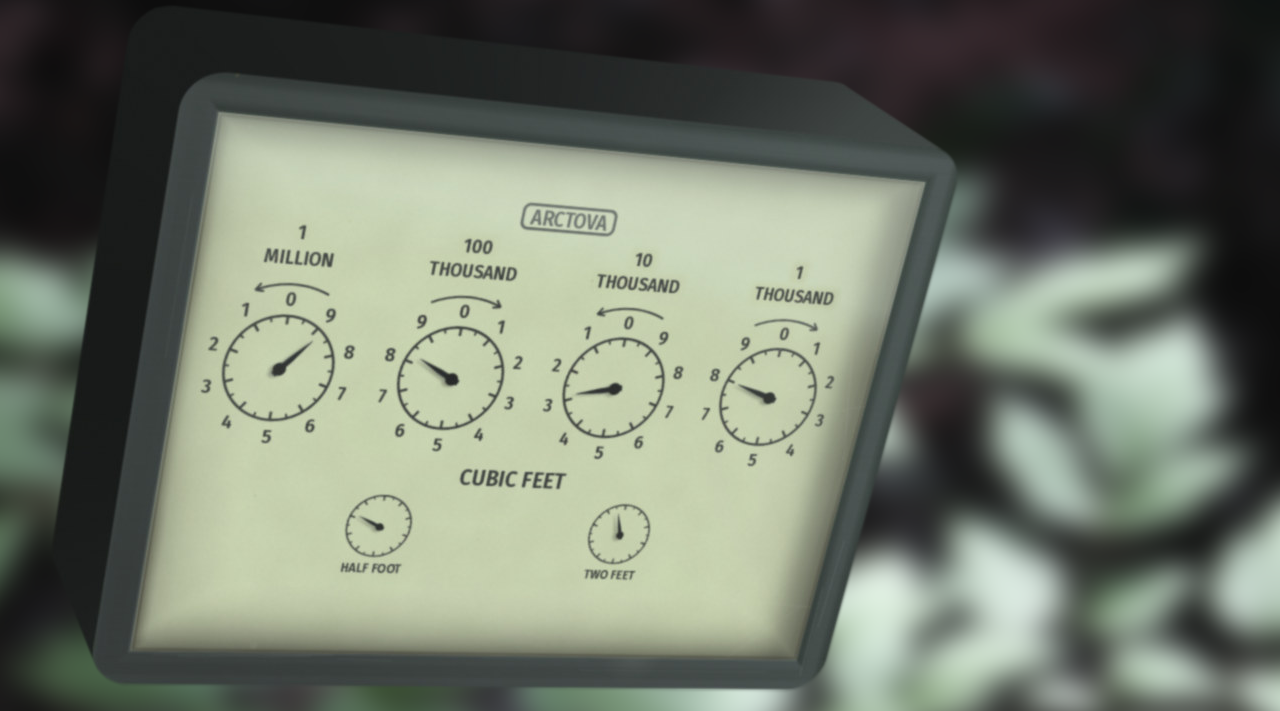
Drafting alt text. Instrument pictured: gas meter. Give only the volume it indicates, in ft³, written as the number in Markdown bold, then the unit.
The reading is **882800** ft³
